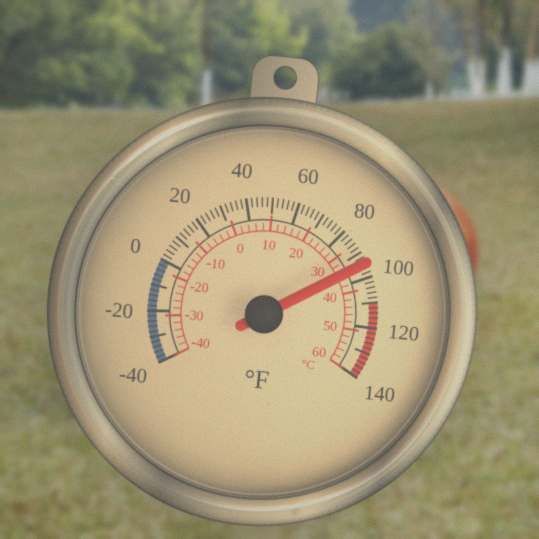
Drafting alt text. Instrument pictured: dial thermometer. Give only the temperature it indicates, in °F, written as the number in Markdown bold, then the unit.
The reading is **94** °F
